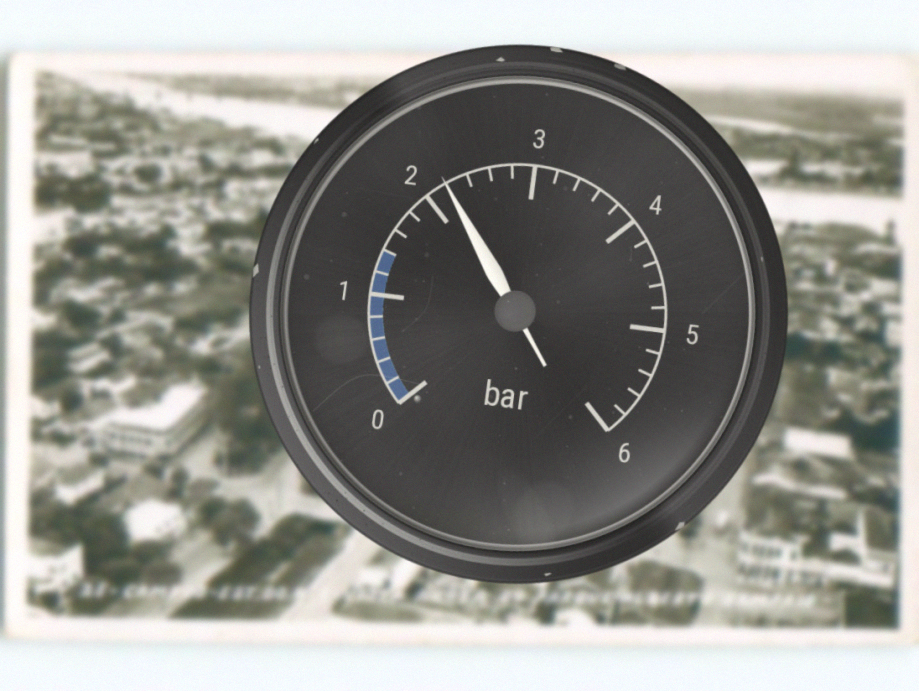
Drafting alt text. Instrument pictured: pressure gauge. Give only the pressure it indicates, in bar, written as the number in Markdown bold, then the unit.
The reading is **2.2** bar
